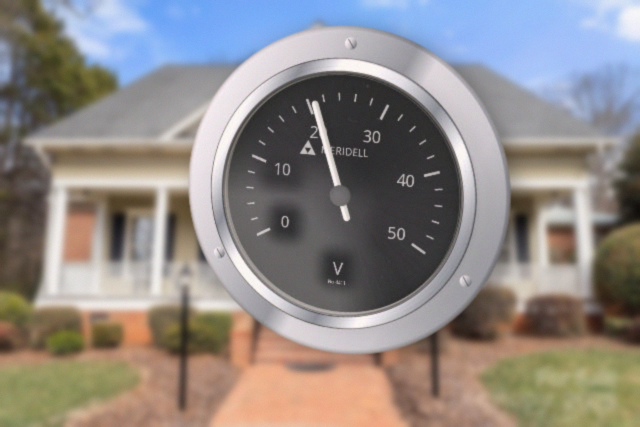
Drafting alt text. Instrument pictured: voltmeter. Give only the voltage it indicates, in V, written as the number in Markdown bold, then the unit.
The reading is **21** V
